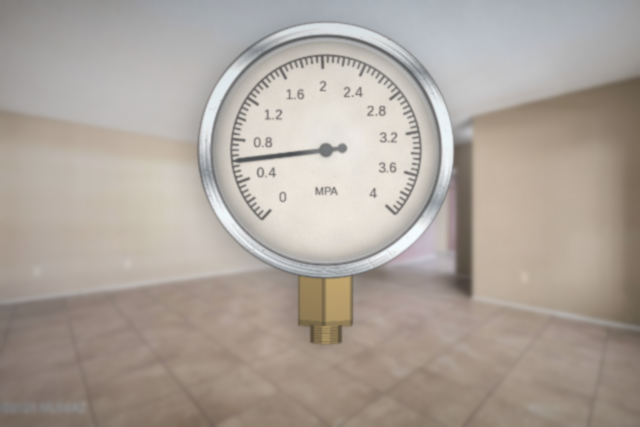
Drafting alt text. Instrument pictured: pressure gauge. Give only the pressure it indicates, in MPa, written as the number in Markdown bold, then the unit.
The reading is **0.6** MPa
